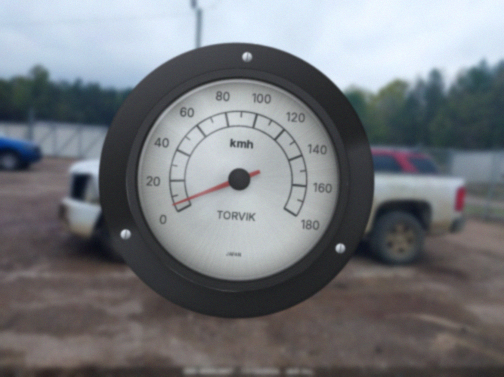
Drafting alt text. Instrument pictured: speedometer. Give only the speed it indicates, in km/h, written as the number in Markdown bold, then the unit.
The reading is **5** km/h
